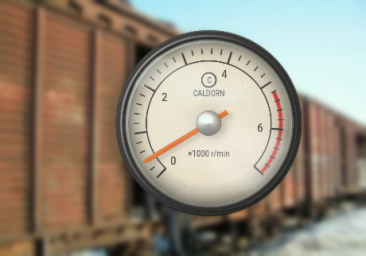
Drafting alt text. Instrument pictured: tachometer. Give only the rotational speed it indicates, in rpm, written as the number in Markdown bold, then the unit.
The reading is **400** rpm
